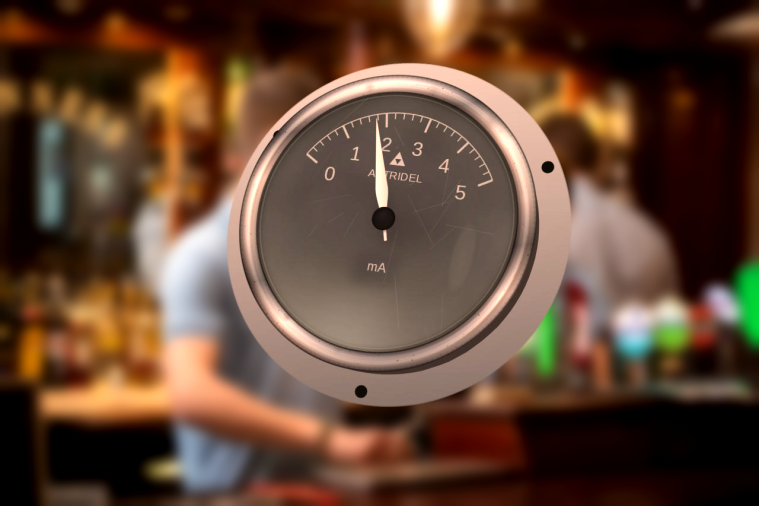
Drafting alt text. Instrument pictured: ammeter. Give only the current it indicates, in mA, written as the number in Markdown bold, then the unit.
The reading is **1.8** mA
